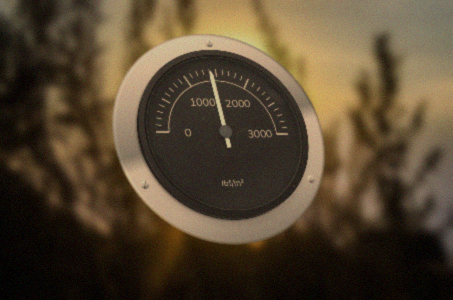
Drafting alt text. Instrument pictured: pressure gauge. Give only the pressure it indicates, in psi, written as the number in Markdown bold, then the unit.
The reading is **1400** psi
